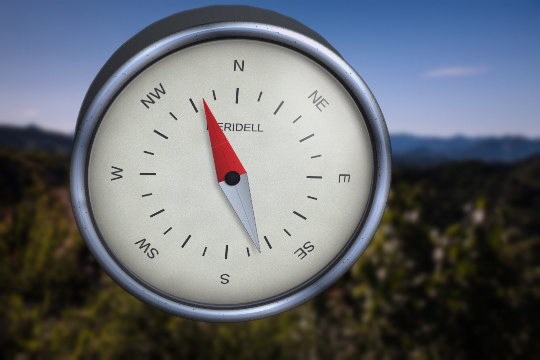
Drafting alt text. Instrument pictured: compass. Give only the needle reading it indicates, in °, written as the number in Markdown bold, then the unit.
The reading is **337.5** °
